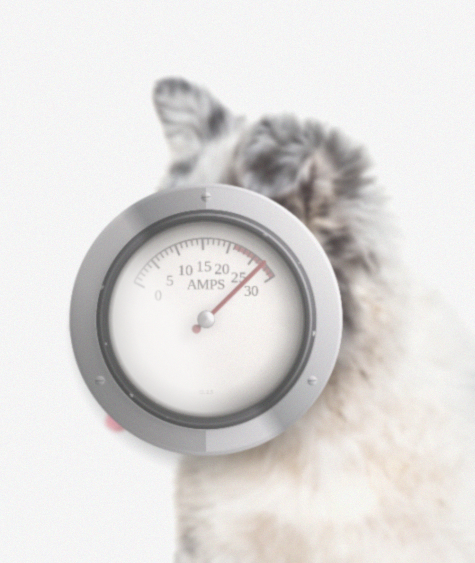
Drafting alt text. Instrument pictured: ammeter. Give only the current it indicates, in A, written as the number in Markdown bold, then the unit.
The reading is **27** A
